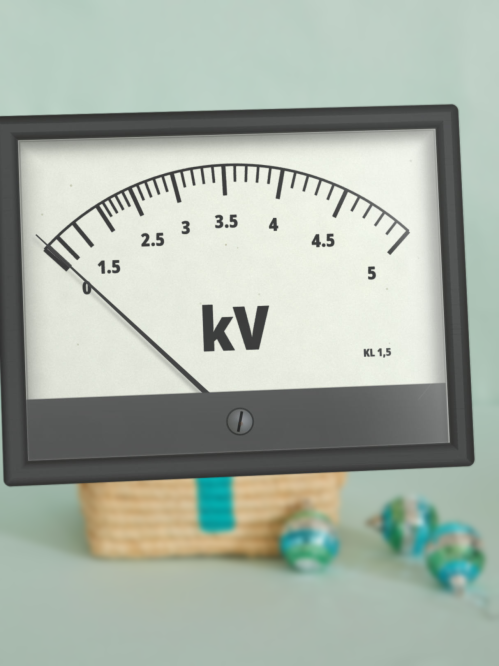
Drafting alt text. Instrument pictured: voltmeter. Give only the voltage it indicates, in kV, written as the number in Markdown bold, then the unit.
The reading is **0.5** kV
